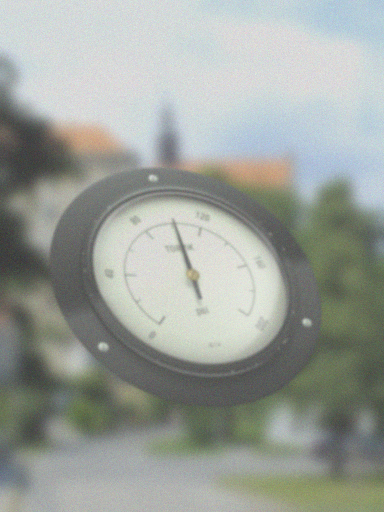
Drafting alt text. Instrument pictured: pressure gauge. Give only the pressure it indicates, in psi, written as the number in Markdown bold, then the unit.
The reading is **100** psi
